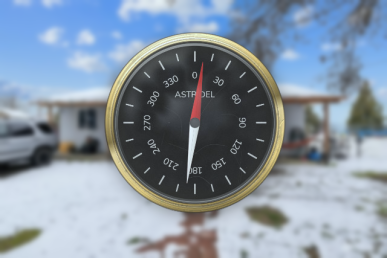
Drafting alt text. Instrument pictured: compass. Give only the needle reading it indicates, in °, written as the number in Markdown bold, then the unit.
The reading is **7.5** °
